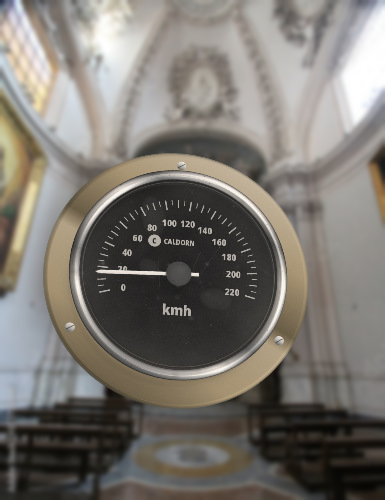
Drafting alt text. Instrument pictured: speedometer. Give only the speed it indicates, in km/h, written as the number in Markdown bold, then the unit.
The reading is **15** km/h
